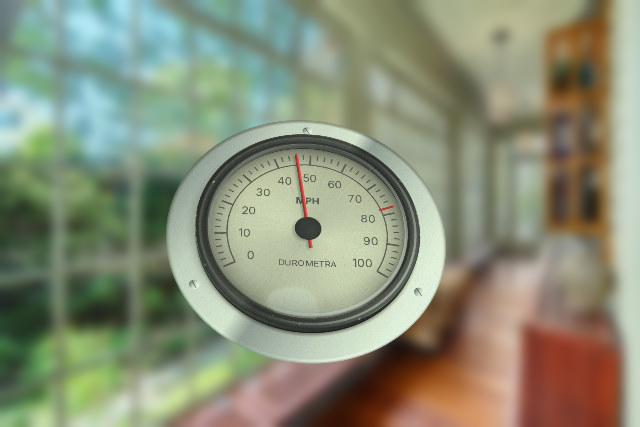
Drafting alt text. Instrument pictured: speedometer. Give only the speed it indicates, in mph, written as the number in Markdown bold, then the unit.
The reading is **46** mph
